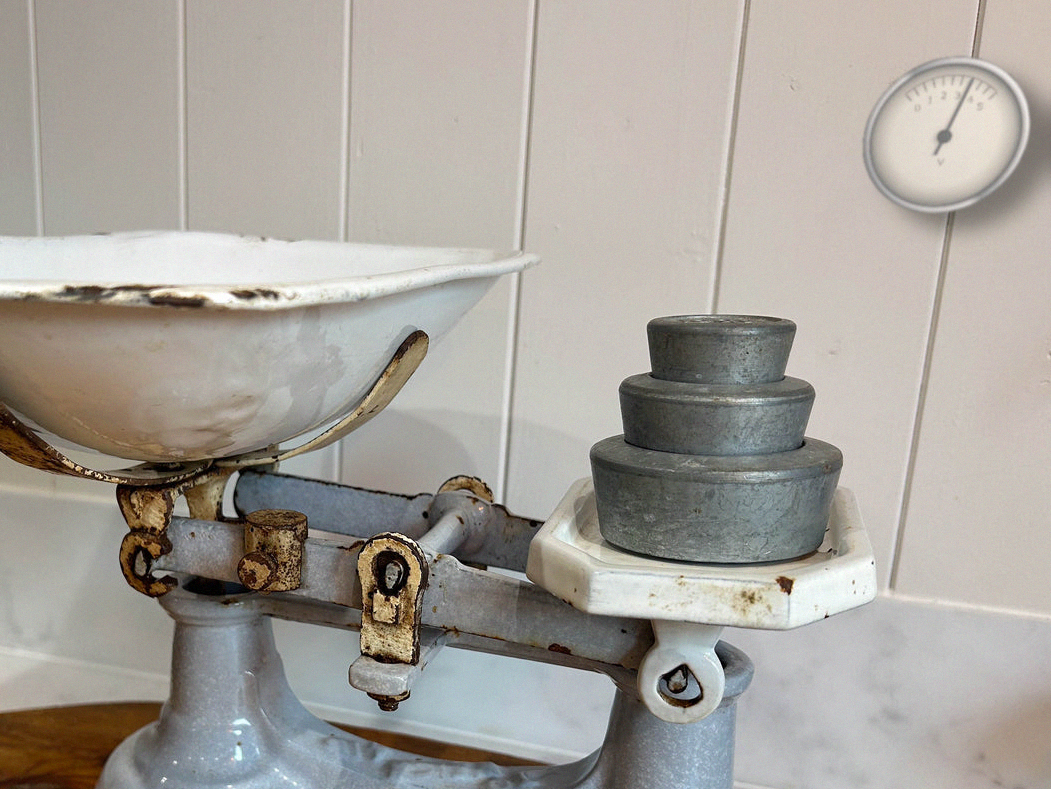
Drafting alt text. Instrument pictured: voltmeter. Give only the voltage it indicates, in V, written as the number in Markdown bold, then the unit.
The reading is **3.5** V
